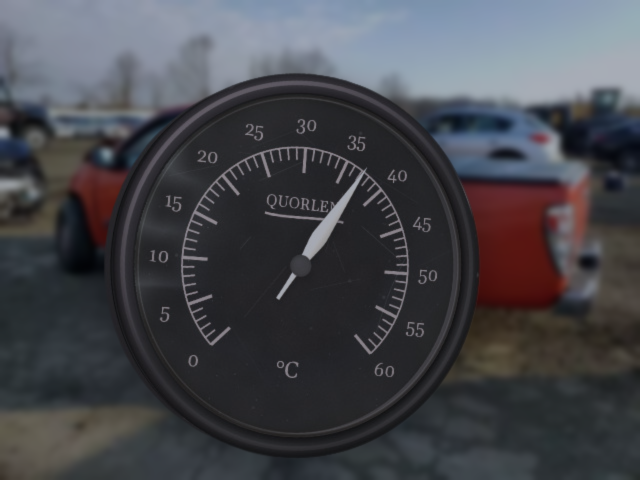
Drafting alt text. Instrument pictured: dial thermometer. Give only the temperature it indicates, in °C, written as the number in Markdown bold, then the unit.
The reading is **37** °C
